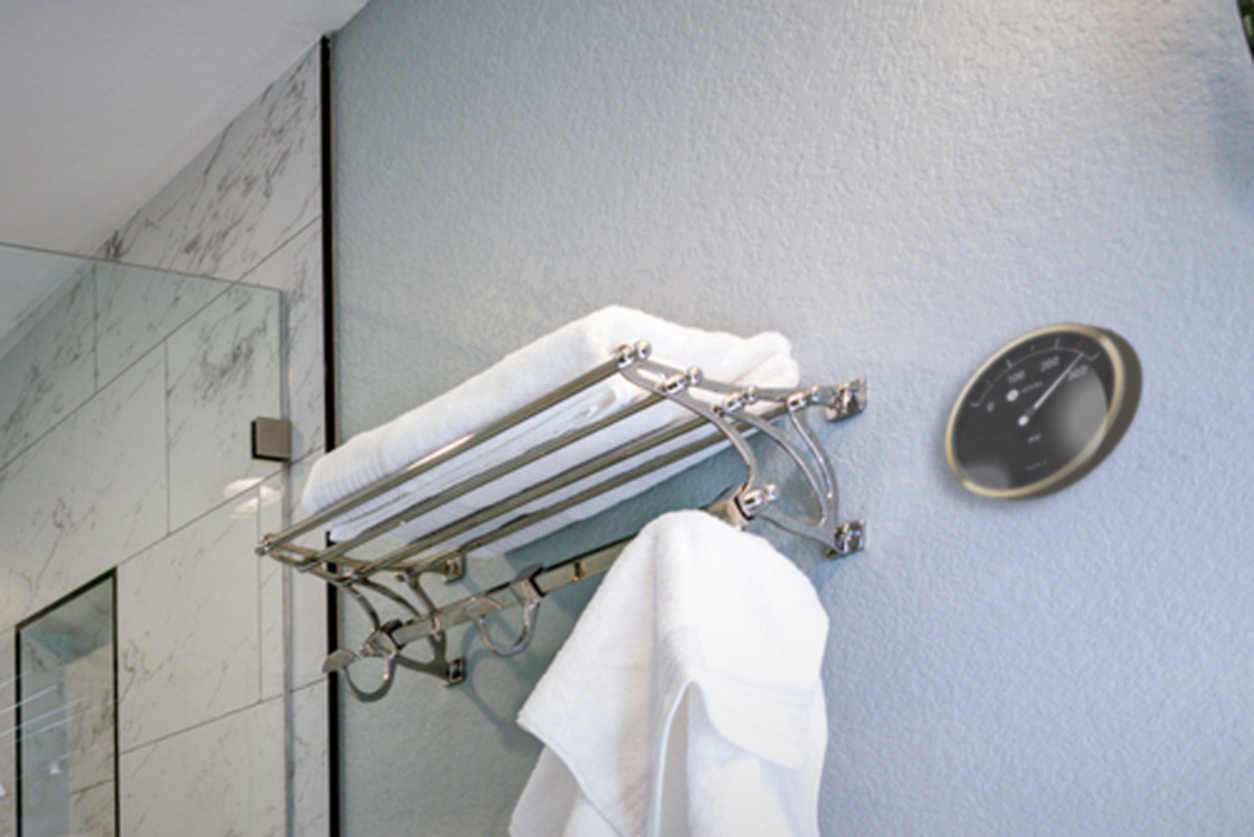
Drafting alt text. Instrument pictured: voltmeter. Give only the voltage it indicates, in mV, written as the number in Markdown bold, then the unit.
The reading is **275** mV
